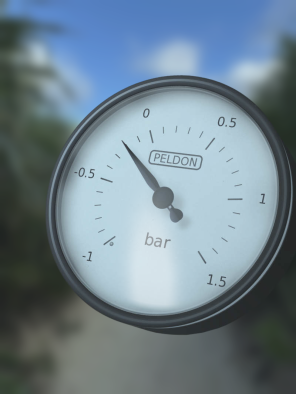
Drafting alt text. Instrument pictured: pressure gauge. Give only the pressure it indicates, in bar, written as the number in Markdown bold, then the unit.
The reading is **-0.2** bar
